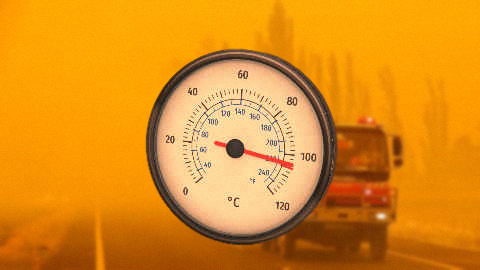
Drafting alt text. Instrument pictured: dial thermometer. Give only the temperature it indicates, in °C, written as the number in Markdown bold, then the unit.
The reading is **104** °C
